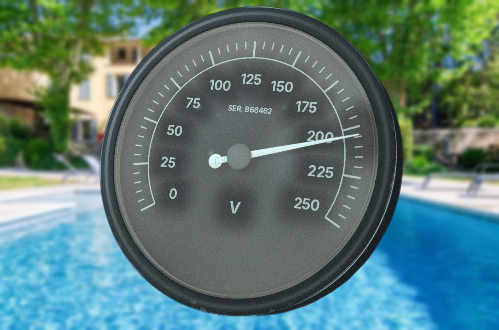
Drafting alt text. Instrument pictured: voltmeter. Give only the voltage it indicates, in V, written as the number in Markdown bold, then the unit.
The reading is **205** V
